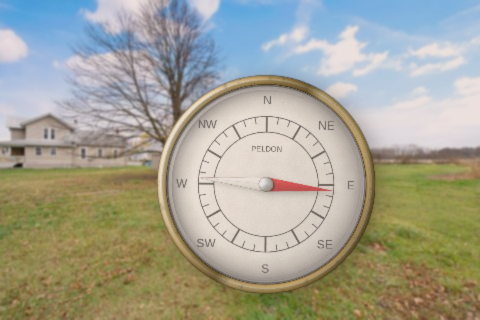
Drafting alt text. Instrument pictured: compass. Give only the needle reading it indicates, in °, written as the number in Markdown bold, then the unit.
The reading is **95** °
